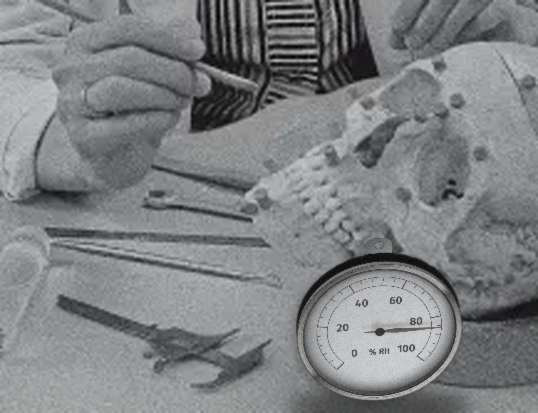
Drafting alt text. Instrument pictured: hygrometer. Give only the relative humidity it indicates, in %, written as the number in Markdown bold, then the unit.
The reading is **84** %
